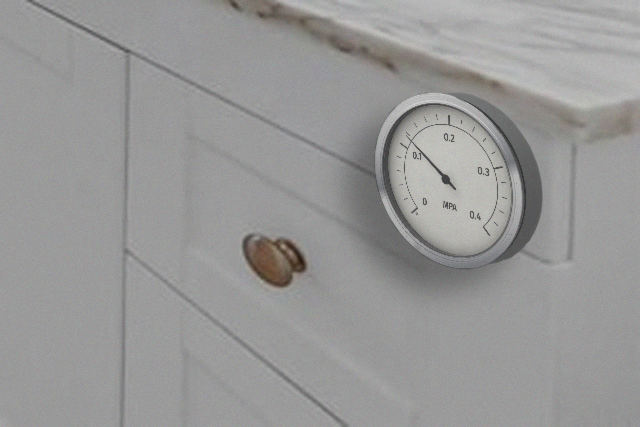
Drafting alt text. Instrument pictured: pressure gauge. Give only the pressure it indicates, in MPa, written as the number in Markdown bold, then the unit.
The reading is **0.12** MPa
